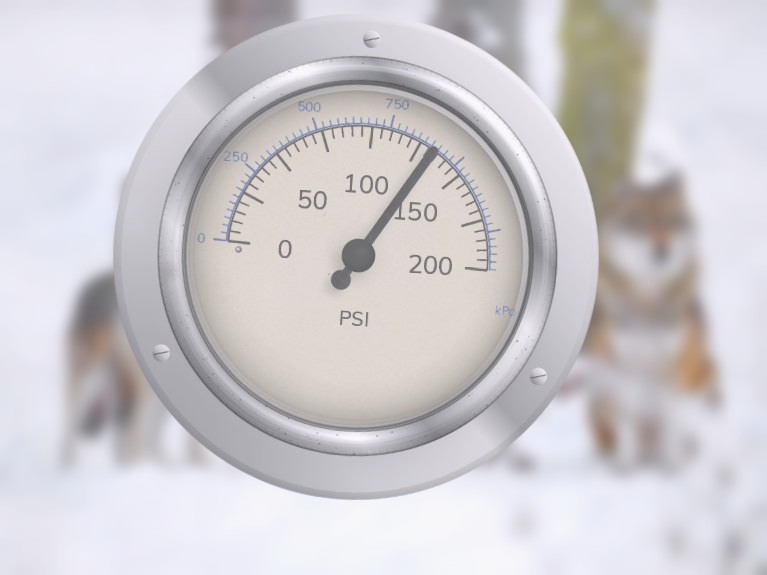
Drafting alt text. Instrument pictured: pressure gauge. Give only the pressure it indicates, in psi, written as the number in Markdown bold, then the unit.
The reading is **132.5** psi
